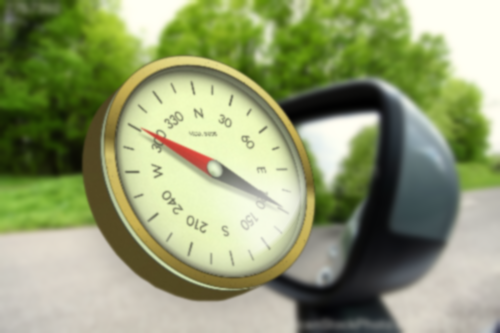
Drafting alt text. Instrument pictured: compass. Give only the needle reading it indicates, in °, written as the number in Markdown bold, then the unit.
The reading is **300** °
